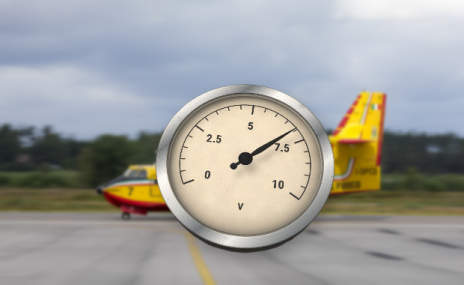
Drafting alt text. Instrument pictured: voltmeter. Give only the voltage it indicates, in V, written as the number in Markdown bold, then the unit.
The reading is **7** V
